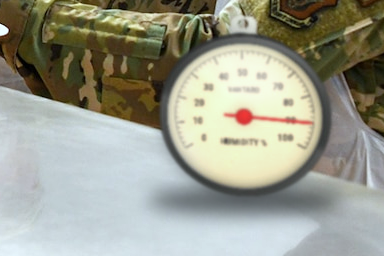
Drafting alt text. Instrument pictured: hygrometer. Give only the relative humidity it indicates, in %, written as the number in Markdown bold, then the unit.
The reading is **90** %
